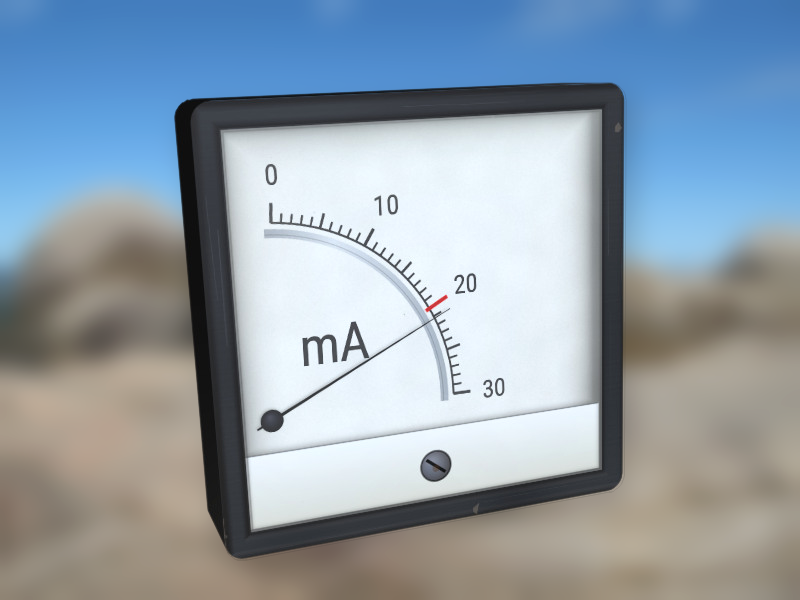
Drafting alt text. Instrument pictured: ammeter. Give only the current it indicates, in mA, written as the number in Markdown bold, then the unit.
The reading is **21** mA
